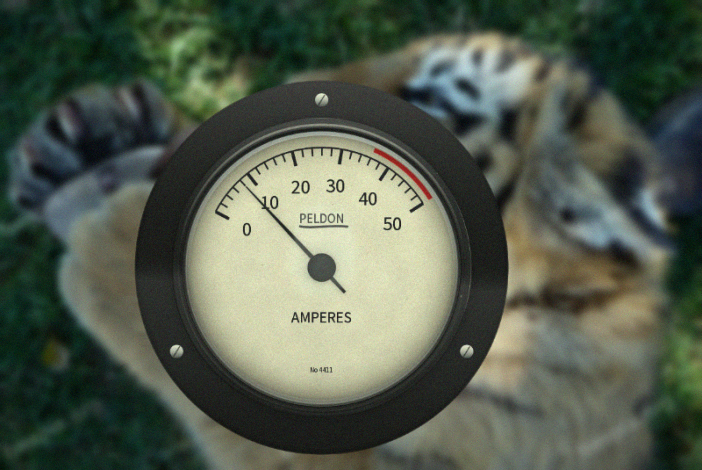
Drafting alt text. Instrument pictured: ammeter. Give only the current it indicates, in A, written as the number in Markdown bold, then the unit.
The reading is **8** A
